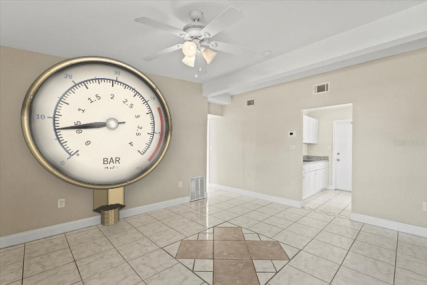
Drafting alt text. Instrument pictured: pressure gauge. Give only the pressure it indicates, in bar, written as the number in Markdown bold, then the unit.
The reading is **0.5** bar
